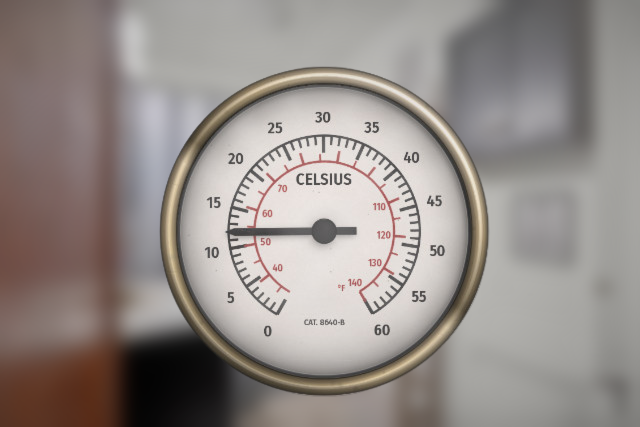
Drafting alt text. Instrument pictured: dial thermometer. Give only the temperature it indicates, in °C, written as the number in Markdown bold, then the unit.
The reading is **12** °C
